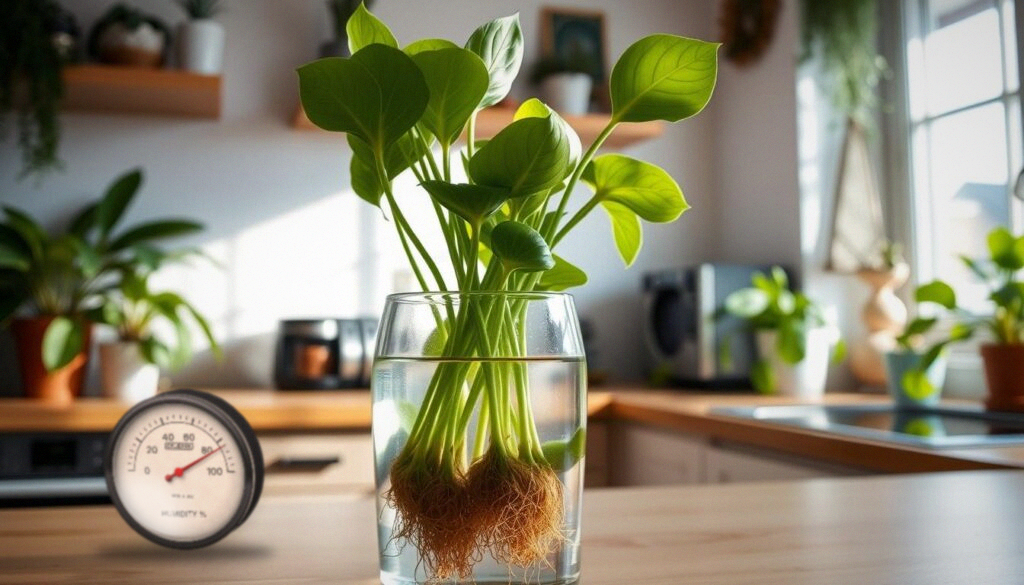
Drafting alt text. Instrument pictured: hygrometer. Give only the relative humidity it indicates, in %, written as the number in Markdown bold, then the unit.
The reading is **84** %
